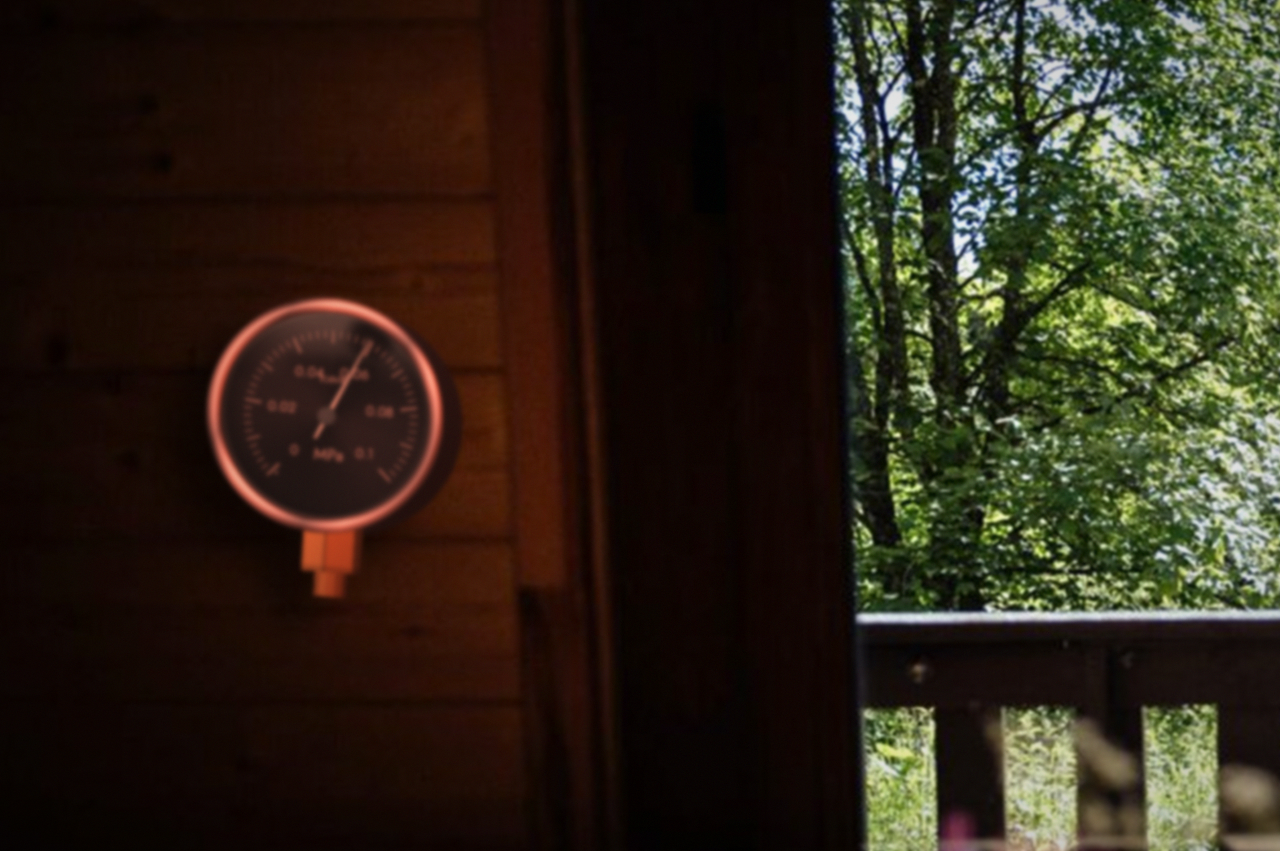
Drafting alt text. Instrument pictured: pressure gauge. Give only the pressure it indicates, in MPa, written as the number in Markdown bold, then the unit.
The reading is **0.06** MPa
